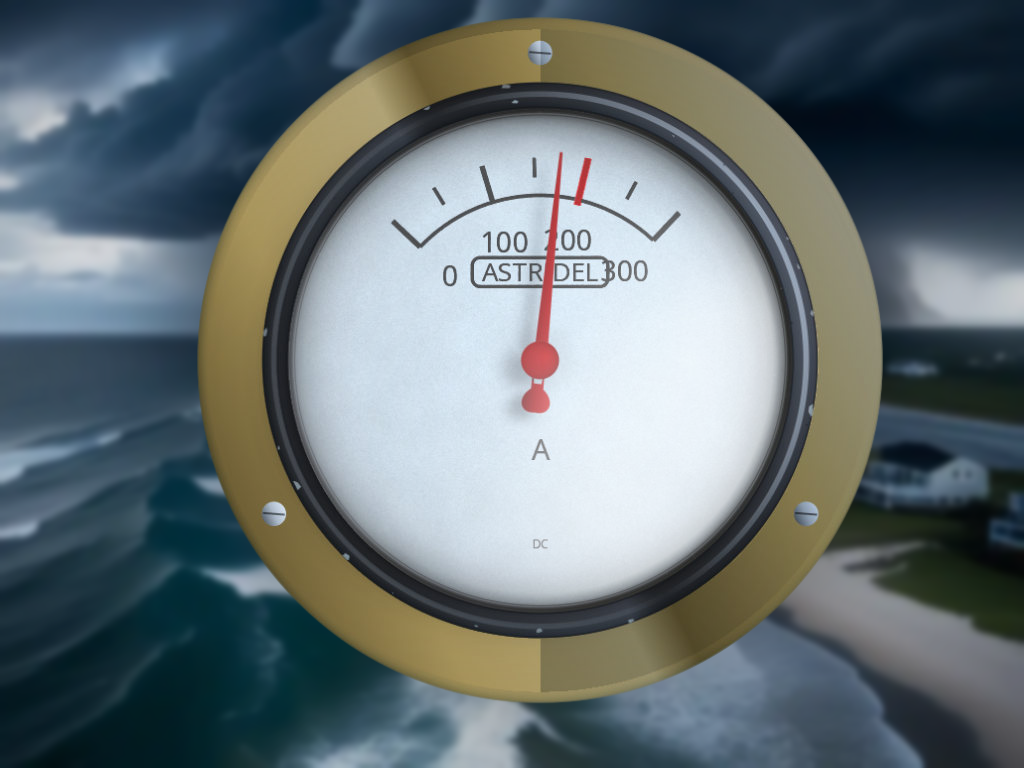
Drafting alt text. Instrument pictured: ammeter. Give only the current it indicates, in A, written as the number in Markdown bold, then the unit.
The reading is **175** A
